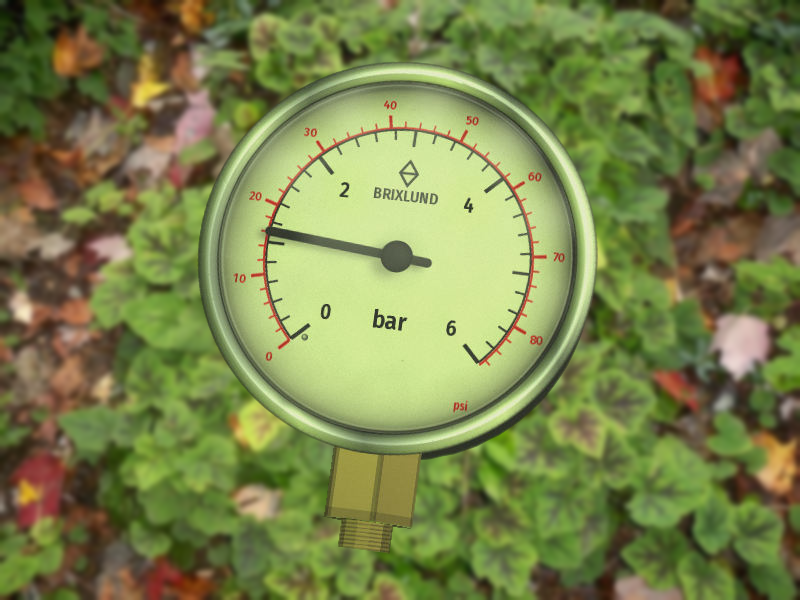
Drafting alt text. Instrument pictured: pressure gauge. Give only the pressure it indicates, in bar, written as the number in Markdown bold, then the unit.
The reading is **1.1** bar
